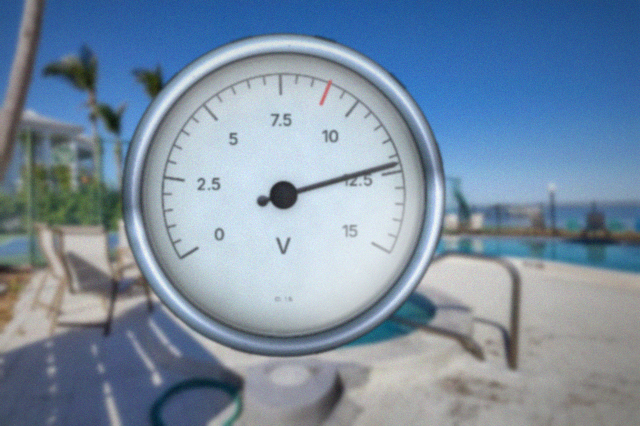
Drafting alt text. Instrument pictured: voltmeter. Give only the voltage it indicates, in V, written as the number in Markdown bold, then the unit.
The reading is **12.25** V
